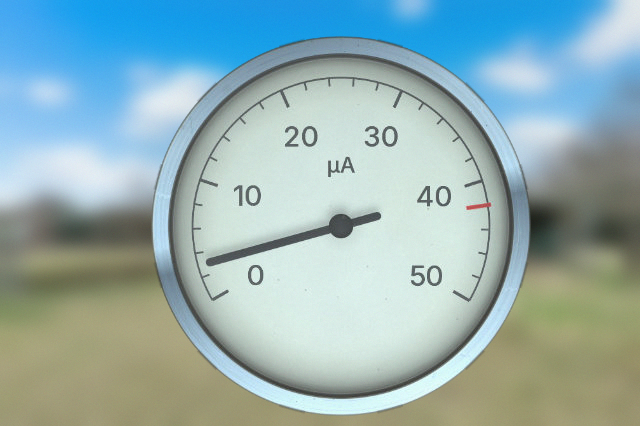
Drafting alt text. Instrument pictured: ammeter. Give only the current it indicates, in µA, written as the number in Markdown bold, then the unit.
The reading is **3** µA
